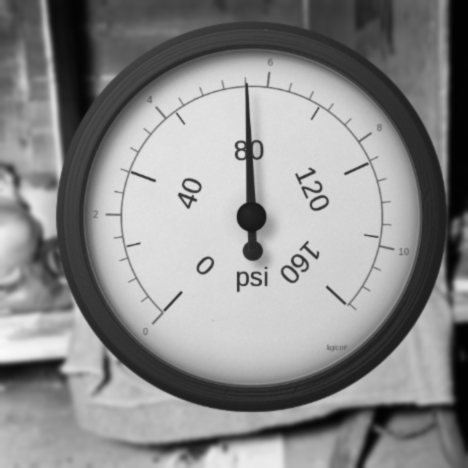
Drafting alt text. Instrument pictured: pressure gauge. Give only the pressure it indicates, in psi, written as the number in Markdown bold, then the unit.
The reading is **80** psi
